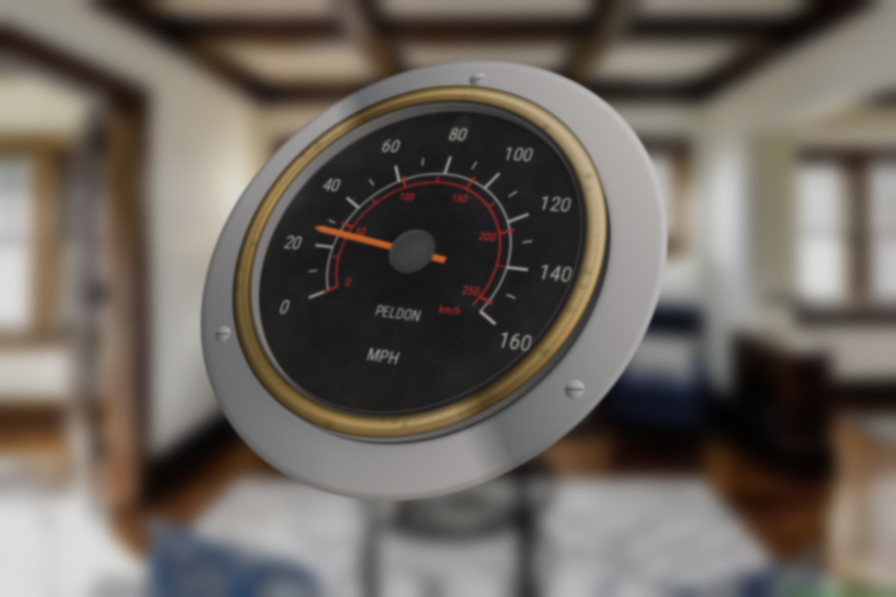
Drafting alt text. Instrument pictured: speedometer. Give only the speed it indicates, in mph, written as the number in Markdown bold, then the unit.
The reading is **25** mph
